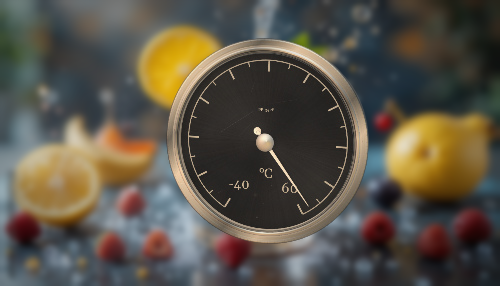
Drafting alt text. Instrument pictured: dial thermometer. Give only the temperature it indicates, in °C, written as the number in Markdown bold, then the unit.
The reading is **57.5** °C
